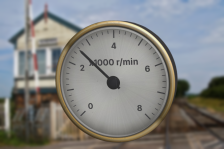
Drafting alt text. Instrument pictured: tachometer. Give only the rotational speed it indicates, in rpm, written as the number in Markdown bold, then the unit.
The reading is **2600** rpm
